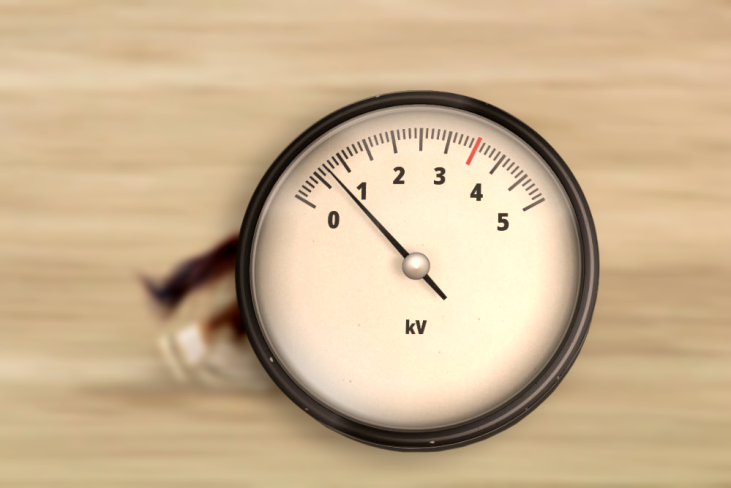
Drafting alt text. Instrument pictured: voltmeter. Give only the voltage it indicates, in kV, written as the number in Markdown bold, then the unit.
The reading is **0.7** kV
